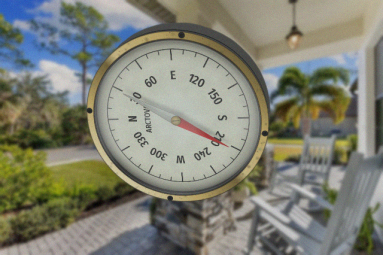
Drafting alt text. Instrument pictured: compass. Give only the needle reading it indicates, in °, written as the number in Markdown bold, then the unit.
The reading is **210** °
